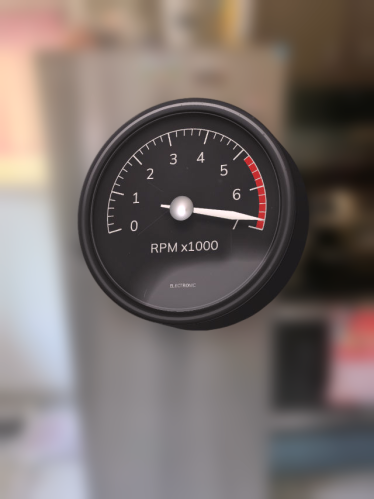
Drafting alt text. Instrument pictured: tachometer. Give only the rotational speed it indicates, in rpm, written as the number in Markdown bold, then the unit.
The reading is **6800** rpm
